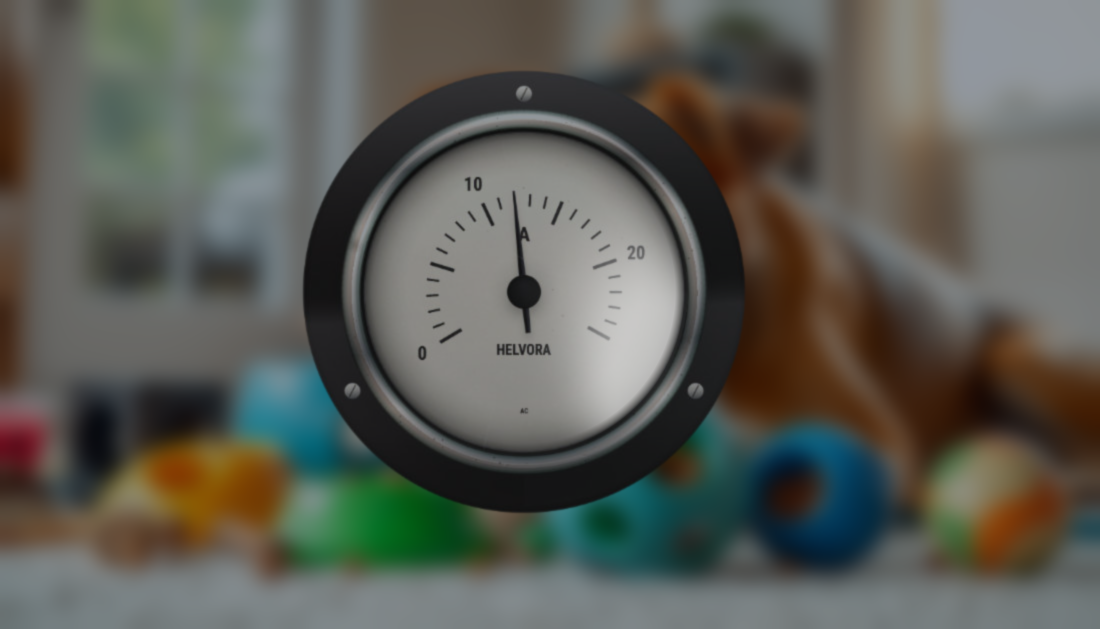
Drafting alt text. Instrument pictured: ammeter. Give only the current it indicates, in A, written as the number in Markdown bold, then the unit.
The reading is **12** A
